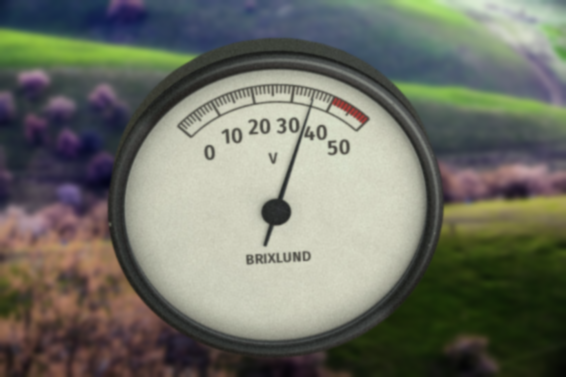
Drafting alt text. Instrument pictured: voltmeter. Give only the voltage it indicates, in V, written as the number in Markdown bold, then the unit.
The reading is **35** V
